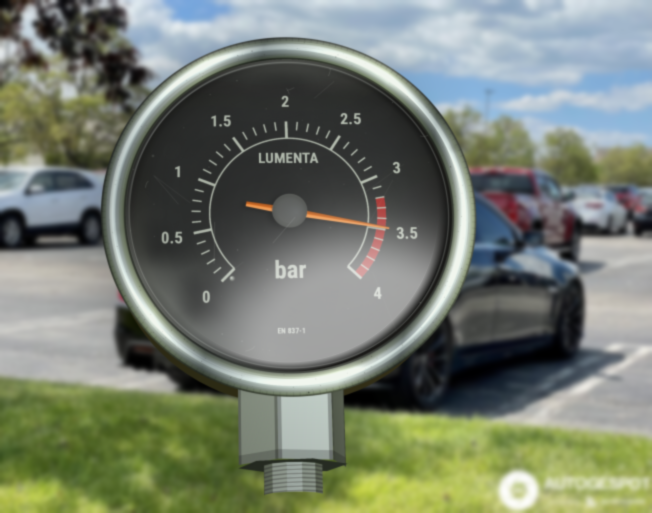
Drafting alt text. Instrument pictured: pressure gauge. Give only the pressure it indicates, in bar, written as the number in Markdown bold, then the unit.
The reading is **3.5** bar
